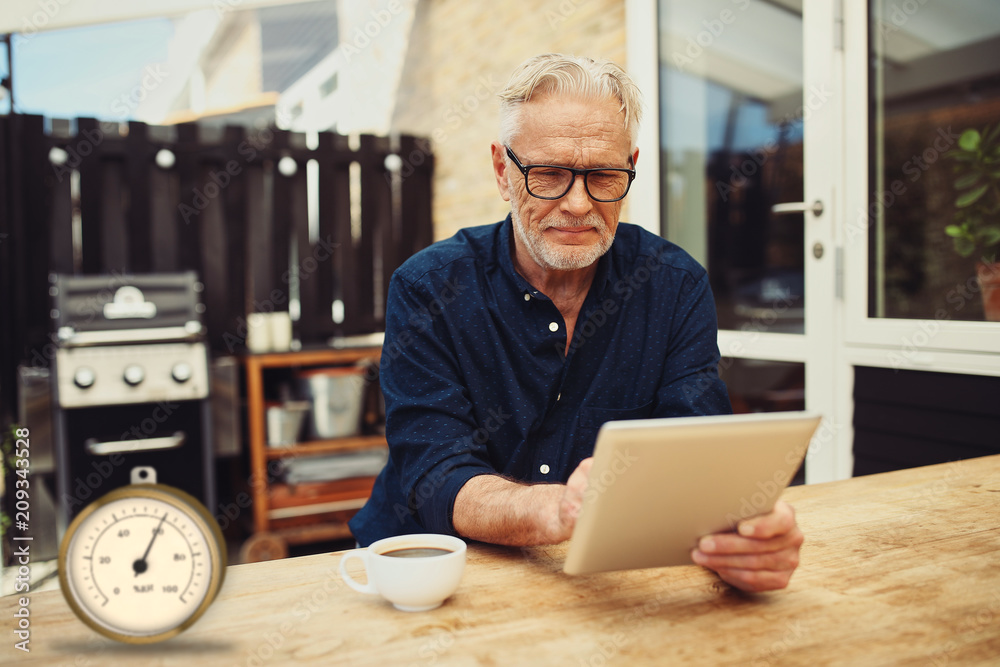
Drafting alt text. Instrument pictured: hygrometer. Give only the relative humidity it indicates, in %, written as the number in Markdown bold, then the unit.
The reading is **60** %
